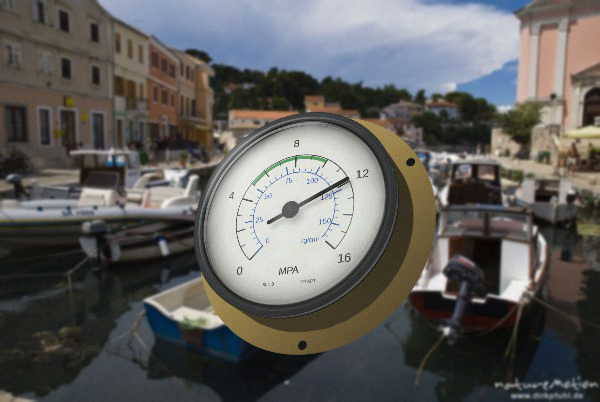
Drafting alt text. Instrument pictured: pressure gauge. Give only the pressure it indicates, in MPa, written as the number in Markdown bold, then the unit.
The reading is **12** MPa
